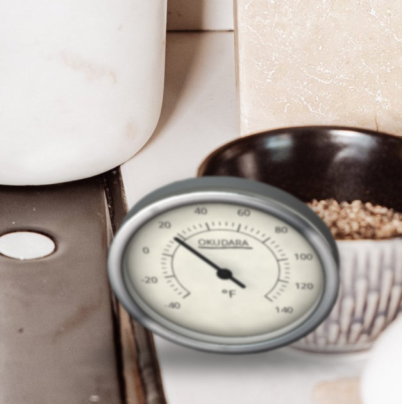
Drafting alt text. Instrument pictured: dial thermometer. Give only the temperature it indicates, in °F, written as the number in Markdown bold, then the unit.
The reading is **20** °F
